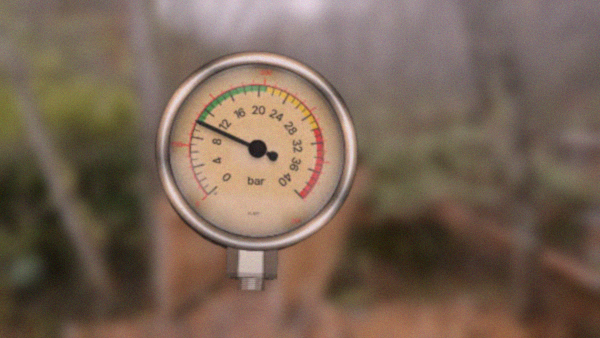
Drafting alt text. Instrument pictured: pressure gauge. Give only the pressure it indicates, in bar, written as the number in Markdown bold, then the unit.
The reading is **10** bar
